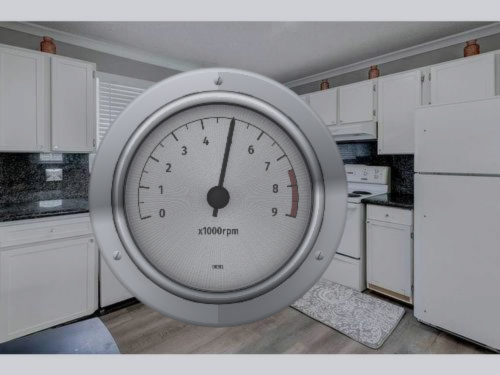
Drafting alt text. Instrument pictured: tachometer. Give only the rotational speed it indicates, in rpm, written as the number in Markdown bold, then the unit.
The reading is **5000** rpm
